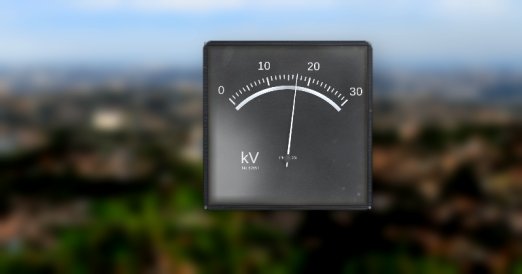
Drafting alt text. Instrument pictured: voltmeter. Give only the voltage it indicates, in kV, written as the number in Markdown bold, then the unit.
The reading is **17** kV
